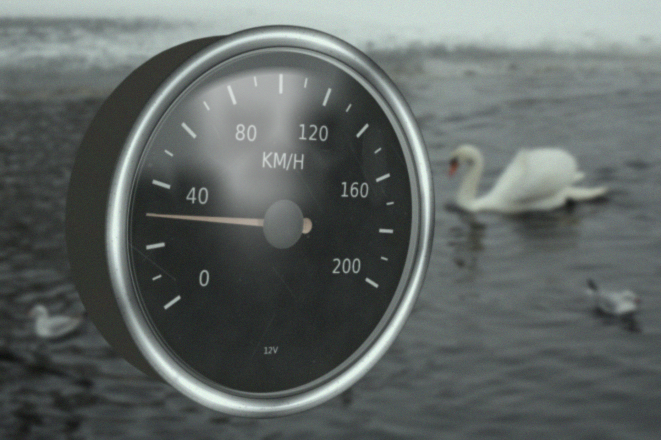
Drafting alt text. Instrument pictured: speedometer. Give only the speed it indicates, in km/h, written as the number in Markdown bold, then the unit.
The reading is **30** km/h
